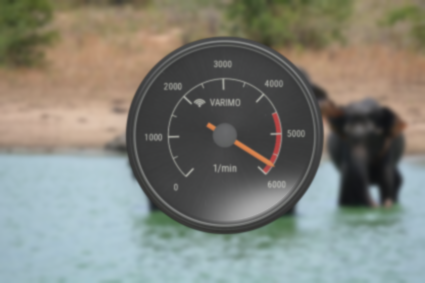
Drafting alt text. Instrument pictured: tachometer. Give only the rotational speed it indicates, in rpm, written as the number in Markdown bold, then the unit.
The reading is **5750** rpm
